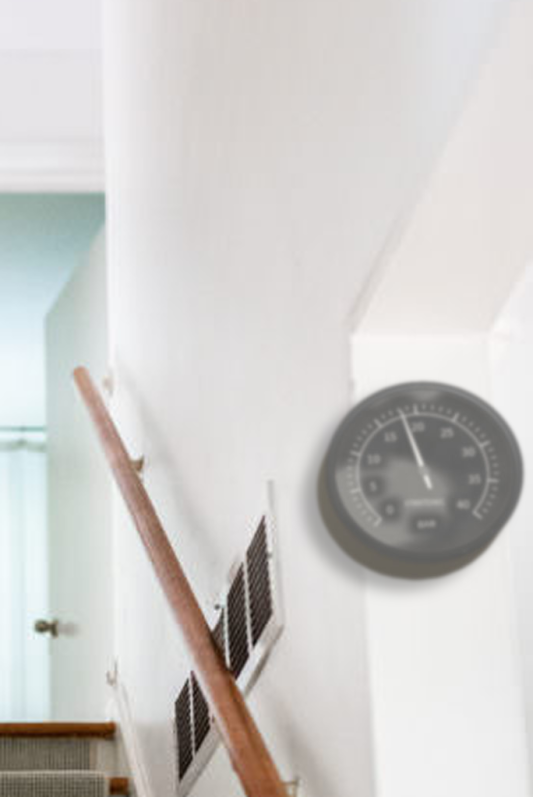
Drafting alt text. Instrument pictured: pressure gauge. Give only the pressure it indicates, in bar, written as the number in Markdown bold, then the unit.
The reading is **18** bar
